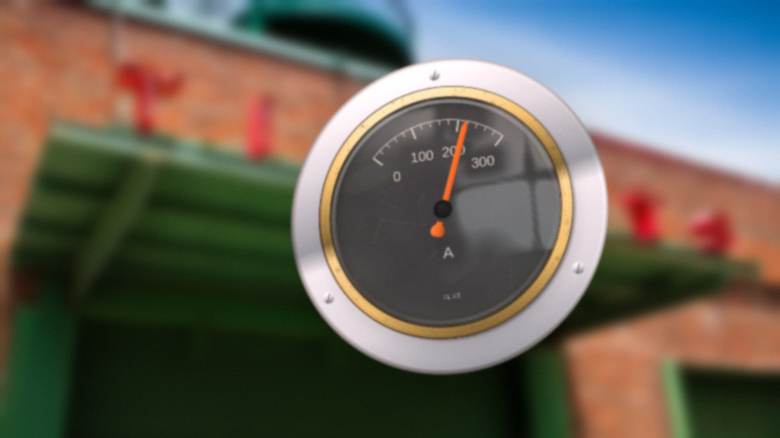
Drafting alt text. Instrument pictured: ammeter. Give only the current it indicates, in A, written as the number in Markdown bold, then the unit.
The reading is **220** A
